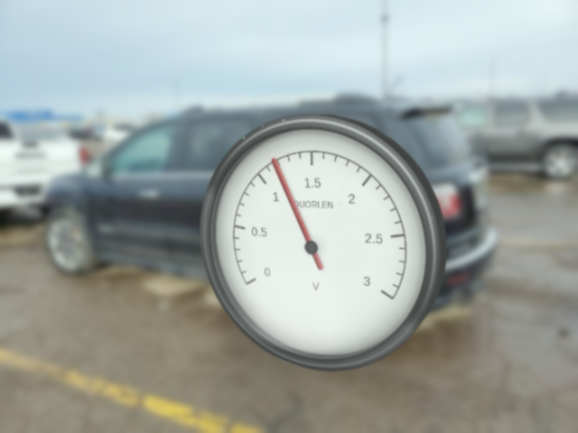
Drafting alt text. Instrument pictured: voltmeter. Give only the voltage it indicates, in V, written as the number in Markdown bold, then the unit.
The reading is **1.2** V
